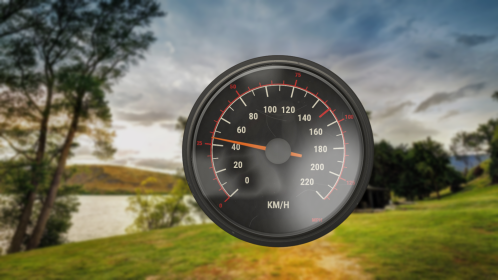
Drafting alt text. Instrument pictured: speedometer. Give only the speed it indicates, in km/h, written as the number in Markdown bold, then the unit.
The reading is **45** km/h
